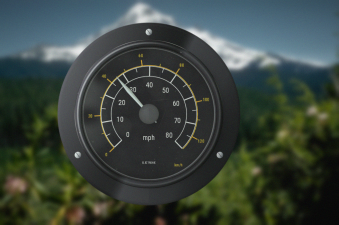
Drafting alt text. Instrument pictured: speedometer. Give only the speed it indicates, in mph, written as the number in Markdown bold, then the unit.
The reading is **27.5** mph
